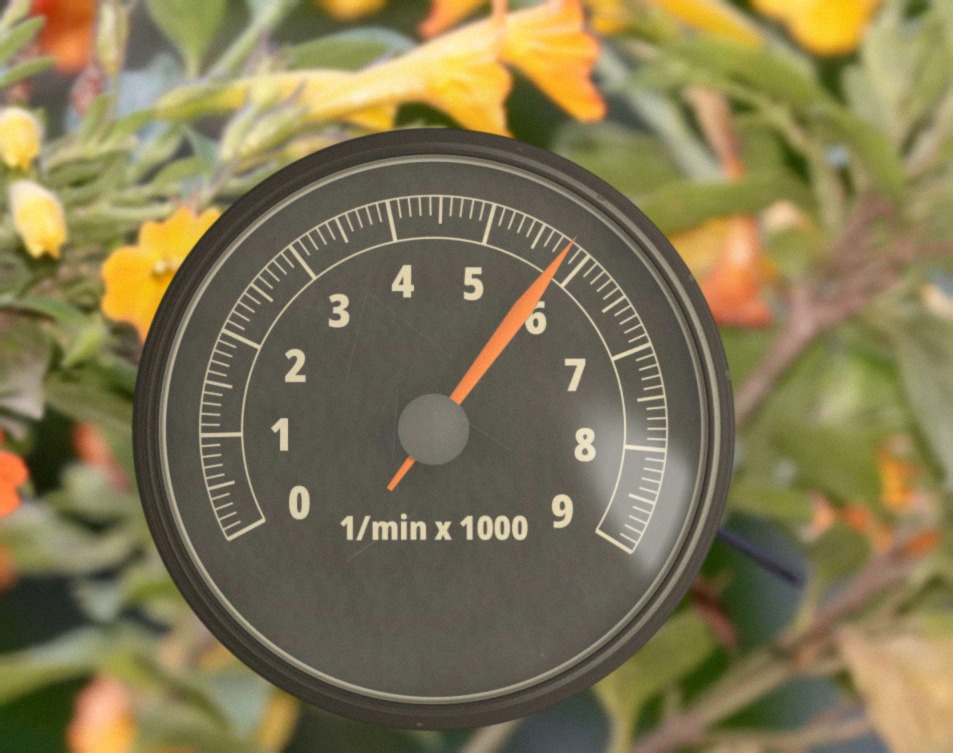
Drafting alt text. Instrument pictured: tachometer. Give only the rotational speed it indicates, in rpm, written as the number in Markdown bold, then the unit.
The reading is **5800** rpm
